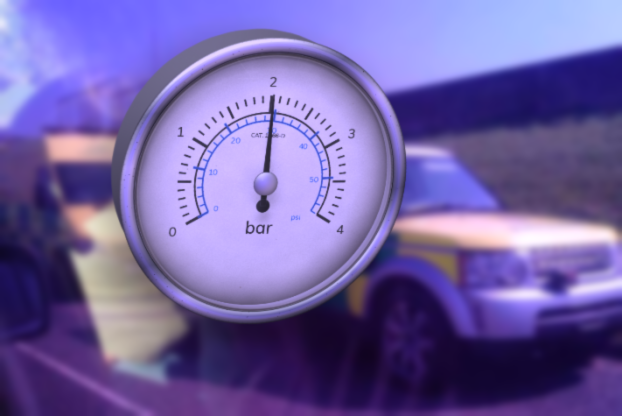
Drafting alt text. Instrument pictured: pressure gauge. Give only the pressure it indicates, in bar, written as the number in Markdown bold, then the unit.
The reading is **2** bar
